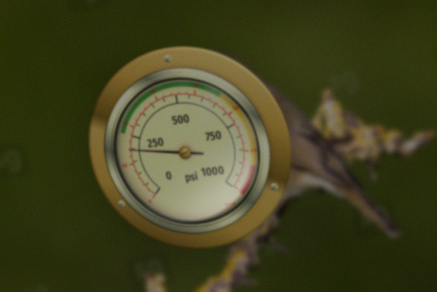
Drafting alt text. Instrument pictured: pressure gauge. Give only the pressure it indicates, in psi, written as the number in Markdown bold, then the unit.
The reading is **200** psi
